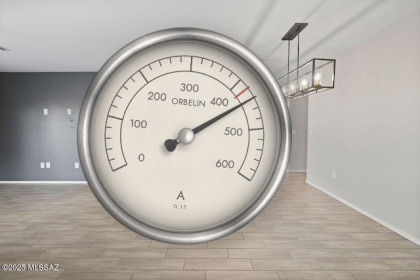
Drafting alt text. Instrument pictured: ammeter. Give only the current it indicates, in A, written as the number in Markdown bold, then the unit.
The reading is **440** A
